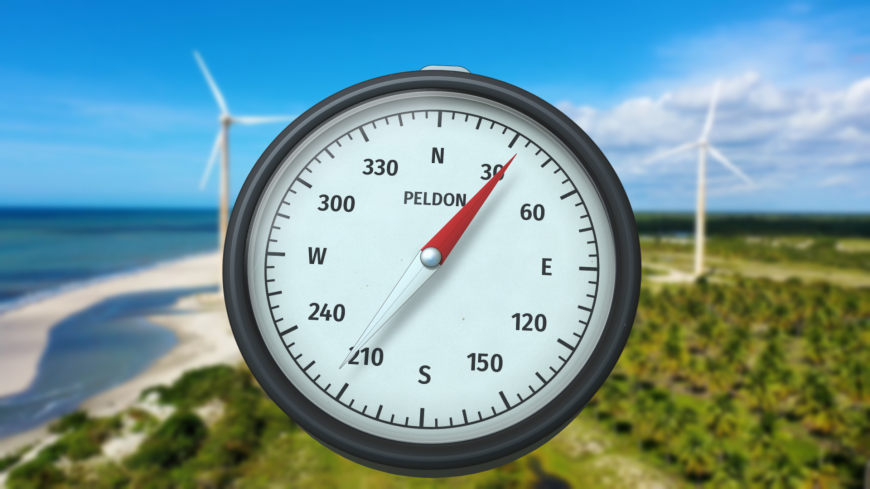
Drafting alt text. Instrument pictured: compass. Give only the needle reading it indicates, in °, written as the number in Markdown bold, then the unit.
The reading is **35** °
